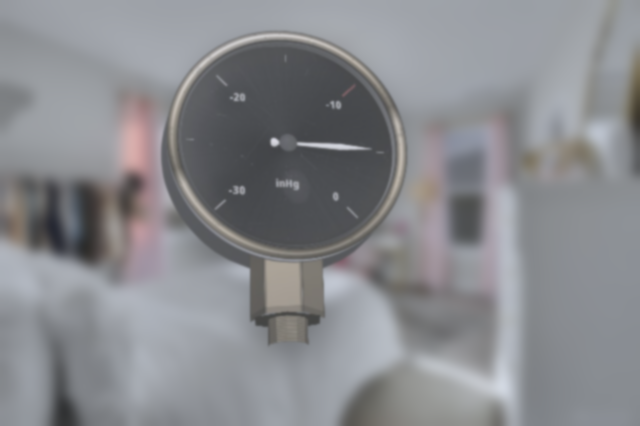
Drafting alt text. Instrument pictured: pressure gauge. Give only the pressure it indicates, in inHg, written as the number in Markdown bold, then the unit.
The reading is **-5** inHg
